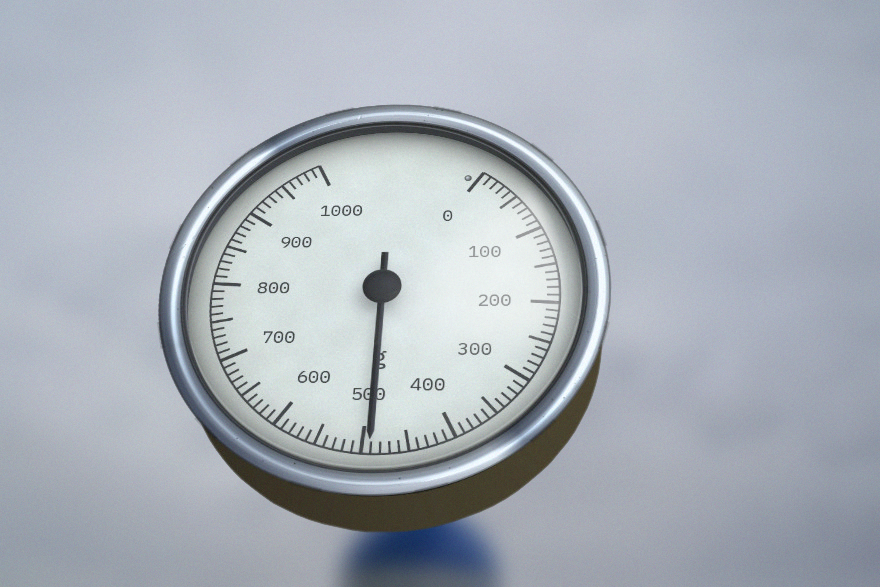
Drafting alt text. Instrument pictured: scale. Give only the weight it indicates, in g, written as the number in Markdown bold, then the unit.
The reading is **490** g
